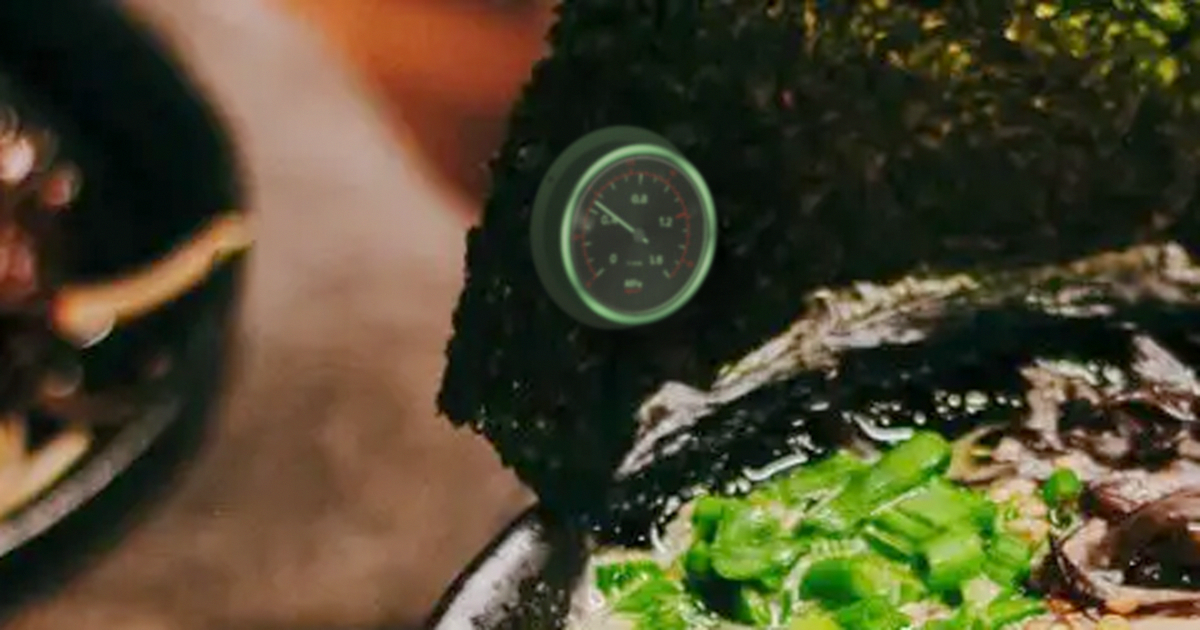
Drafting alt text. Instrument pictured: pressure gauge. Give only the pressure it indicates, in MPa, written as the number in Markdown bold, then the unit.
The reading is **0.45** MPa
